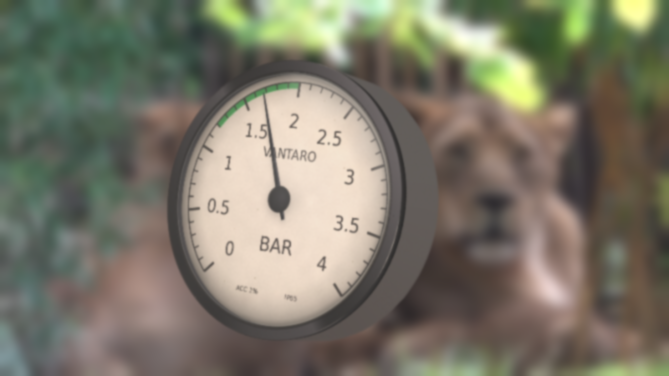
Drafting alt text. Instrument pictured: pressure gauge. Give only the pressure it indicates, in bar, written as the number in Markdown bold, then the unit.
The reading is **1.7** bar
